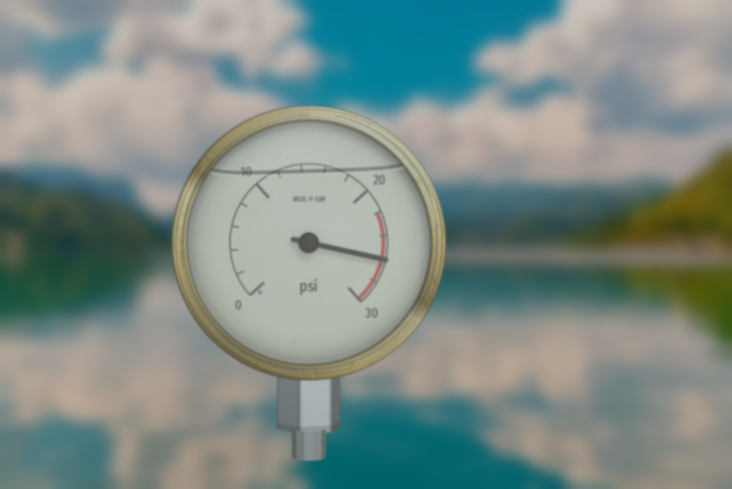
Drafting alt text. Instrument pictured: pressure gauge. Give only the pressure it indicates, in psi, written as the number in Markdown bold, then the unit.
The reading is **26** psi
